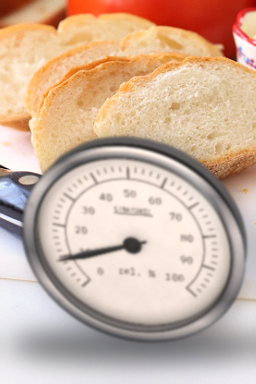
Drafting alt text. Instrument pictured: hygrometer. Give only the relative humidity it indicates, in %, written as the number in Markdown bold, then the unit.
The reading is **10** %
